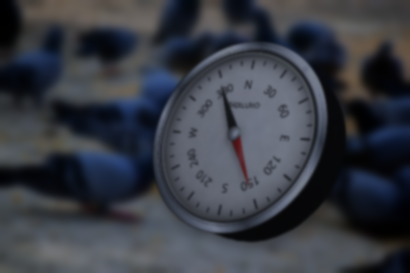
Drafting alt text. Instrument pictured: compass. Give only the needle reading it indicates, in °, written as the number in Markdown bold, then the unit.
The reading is **150** °
